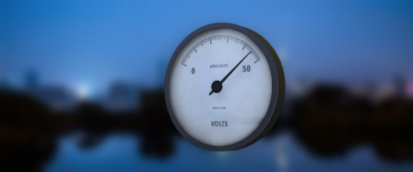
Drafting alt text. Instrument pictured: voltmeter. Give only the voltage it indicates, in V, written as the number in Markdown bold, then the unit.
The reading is **45** V
